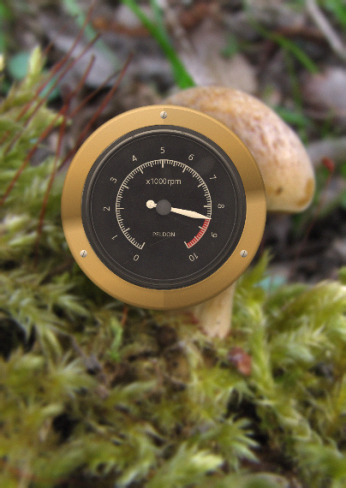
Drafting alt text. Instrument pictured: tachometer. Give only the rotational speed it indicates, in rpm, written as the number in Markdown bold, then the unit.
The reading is **8500** rpm
